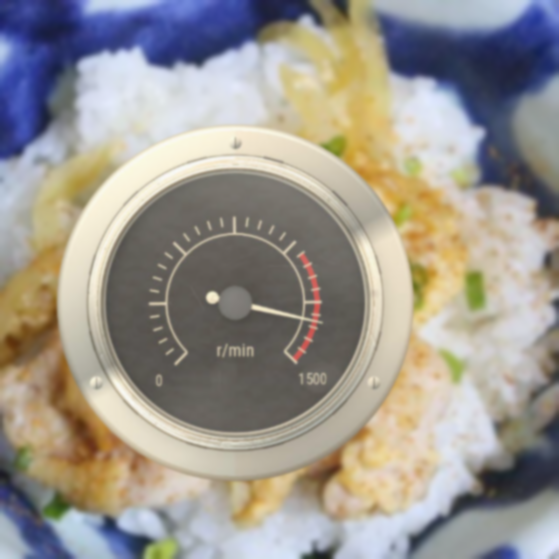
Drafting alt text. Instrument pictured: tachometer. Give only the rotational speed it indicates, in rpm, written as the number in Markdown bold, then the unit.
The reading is **1325** rpm
